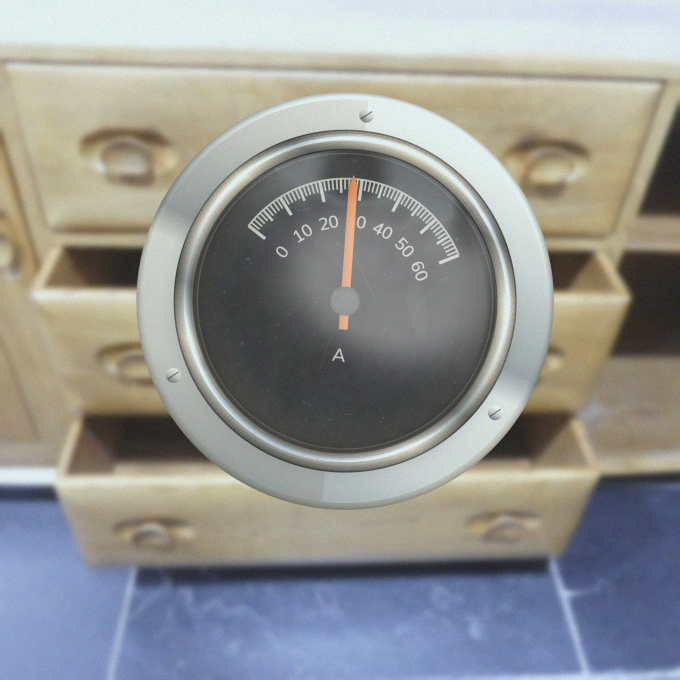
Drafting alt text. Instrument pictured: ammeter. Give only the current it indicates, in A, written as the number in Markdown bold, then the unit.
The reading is **28** A
